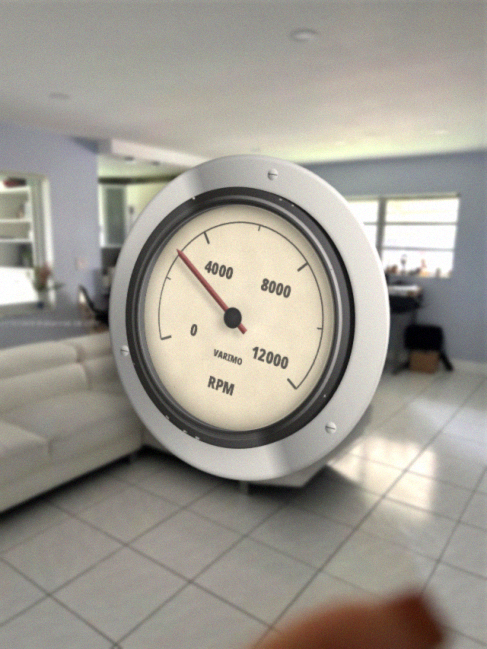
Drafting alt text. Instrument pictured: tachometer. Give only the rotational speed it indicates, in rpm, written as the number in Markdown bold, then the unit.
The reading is **3000** rpm
